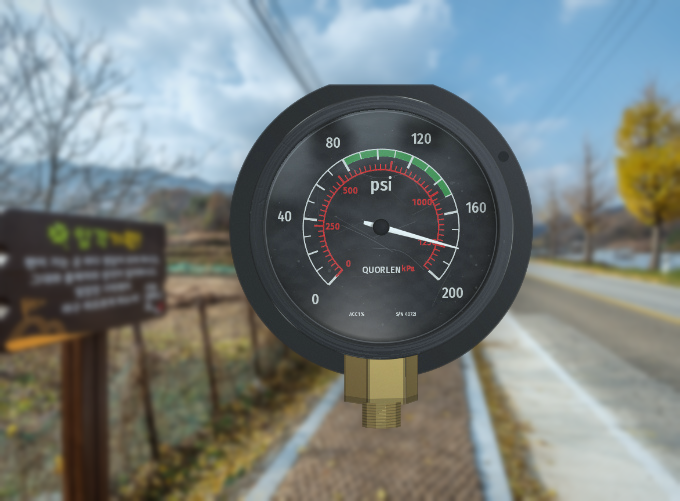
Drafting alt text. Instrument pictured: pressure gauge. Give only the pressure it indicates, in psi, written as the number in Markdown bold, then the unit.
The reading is **180** psi
